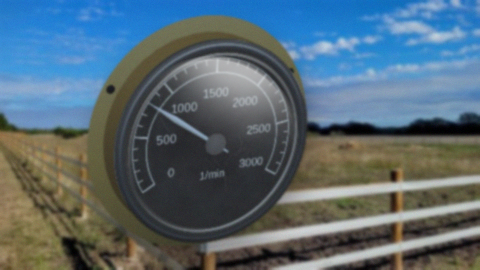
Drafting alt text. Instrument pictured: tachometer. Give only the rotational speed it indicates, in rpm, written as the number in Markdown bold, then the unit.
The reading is **800** rpm
